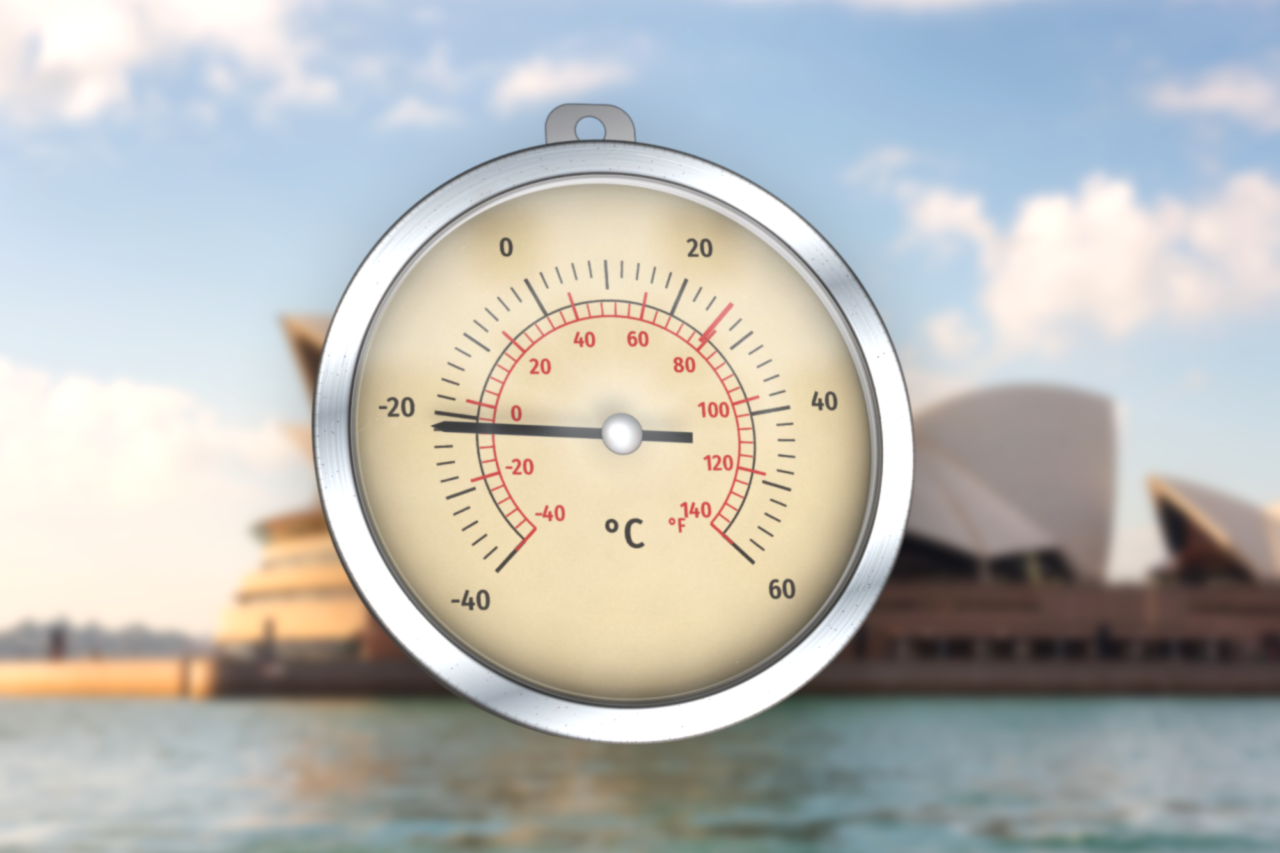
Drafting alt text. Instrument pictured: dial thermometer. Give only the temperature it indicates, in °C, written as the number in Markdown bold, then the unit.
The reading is **-22** °C
